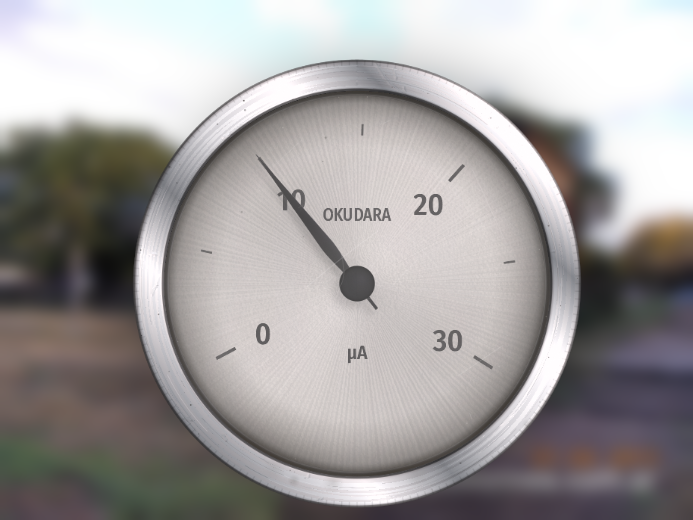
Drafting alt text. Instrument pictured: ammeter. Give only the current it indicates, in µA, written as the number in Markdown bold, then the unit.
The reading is **10** µA
